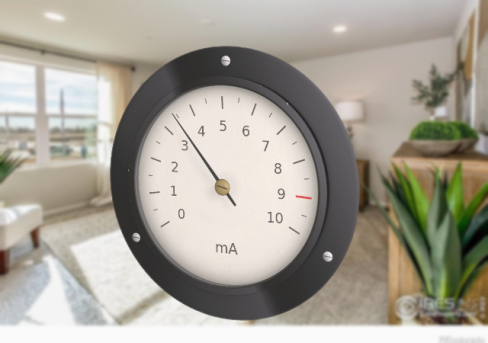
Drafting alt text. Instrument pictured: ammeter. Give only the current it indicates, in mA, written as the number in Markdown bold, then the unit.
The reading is **3.5** mA
